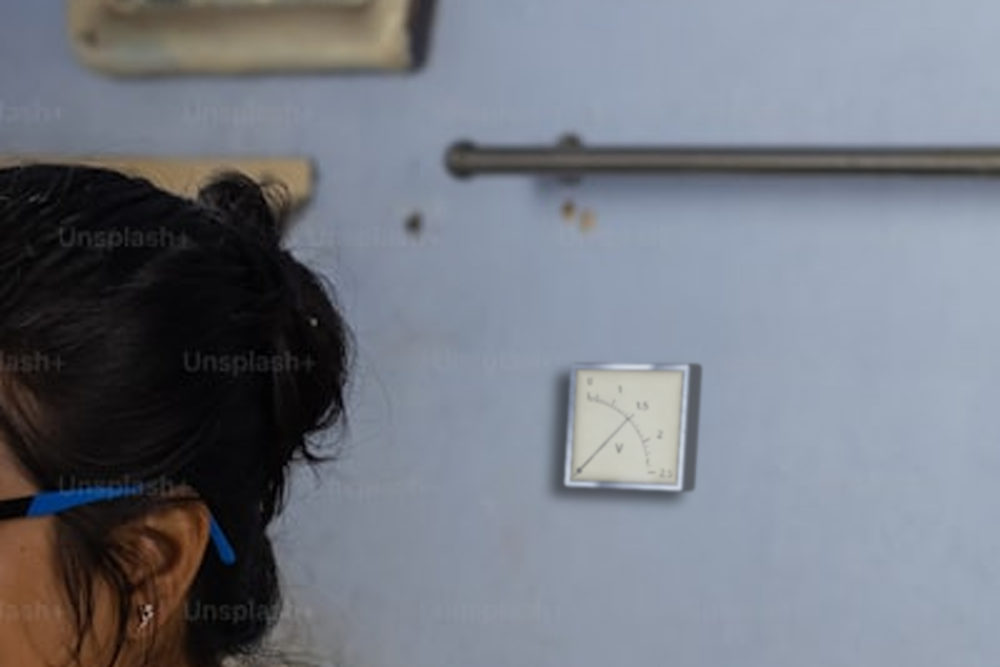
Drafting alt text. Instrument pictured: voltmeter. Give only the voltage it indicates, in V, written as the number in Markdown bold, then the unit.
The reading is **1.5** V
